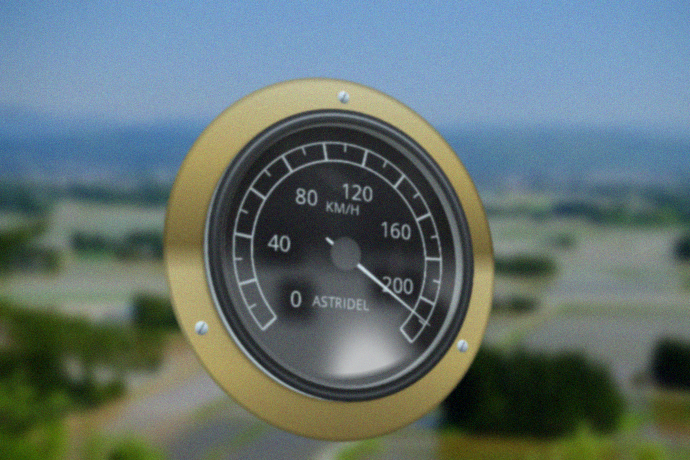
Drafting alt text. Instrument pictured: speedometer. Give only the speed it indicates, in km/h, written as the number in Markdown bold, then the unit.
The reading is **210** km/h
